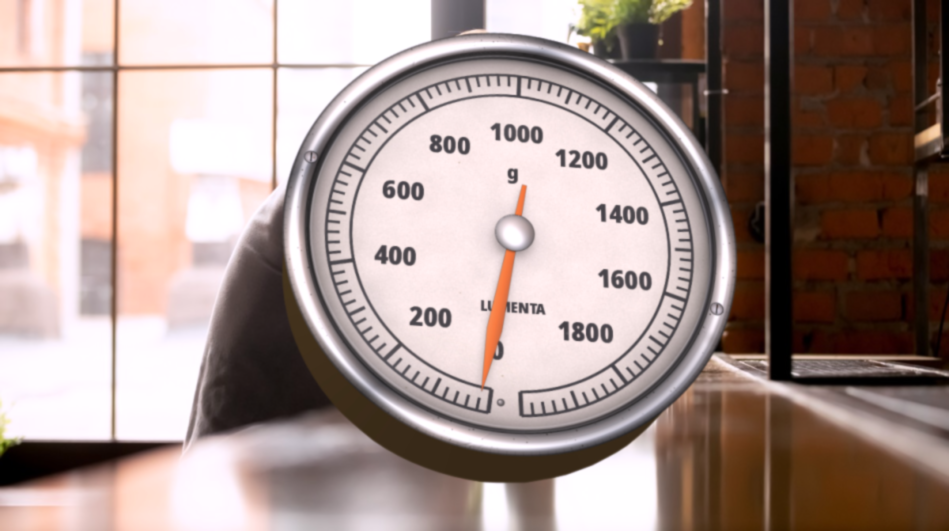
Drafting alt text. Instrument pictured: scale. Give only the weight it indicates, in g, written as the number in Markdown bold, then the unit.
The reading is **20** g
